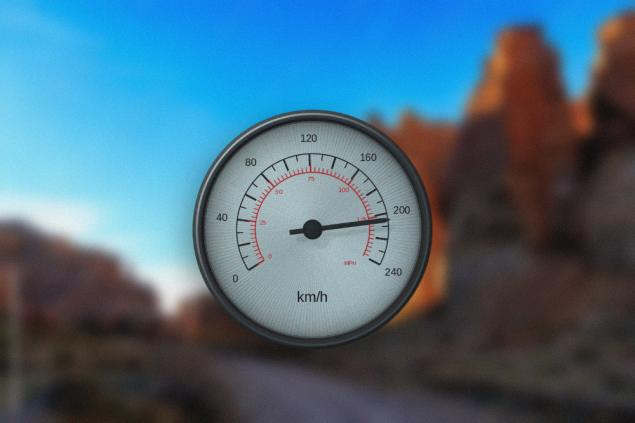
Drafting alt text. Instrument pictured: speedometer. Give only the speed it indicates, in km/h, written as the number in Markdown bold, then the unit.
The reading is **205** km/h
